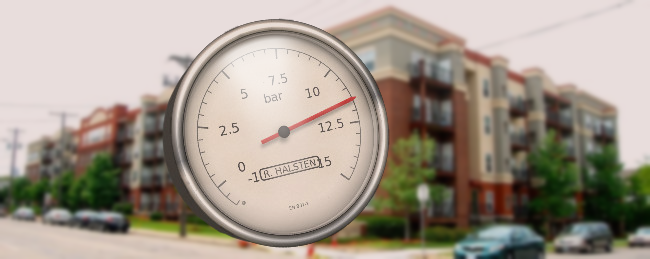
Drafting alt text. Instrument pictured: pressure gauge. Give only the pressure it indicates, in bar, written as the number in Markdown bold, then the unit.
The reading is **11.5** bar
